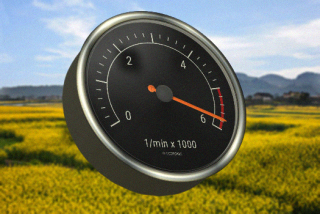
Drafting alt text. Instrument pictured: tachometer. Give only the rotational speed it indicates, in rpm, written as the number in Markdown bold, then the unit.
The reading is **5800** rpm
